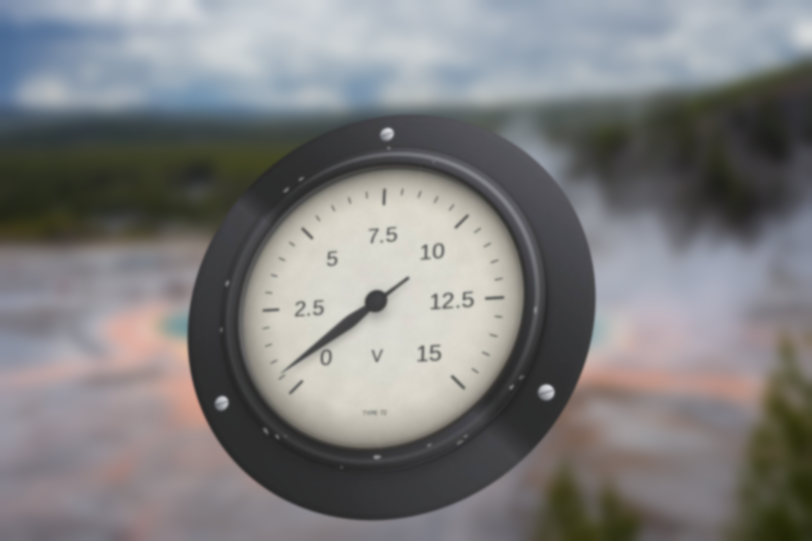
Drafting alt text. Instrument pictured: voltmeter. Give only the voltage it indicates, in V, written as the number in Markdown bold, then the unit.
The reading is **0.5** V
